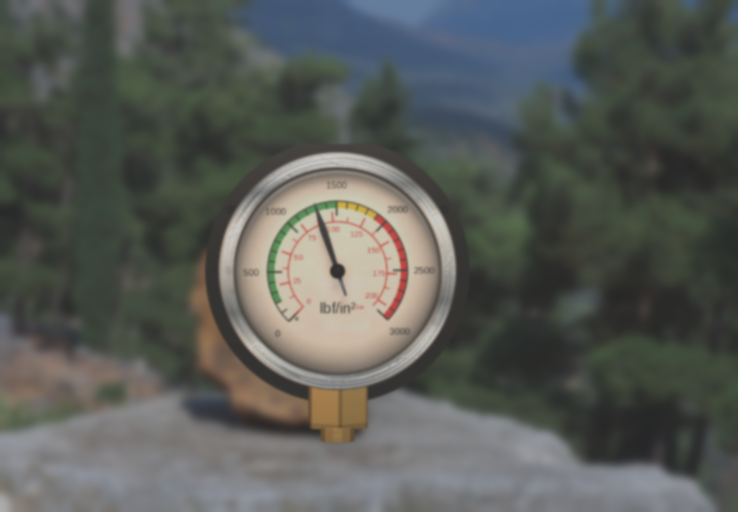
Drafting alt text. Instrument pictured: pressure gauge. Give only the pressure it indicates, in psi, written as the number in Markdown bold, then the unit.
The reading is **1300** psi
